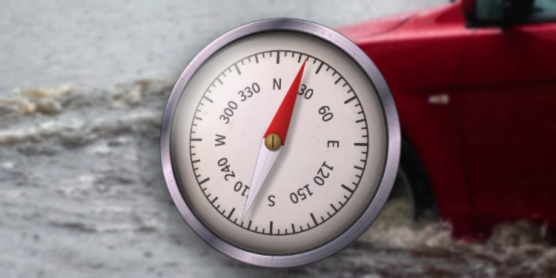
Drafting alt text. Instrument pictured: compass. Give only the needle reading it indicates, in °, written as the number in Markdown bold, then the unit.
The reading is **20** °
